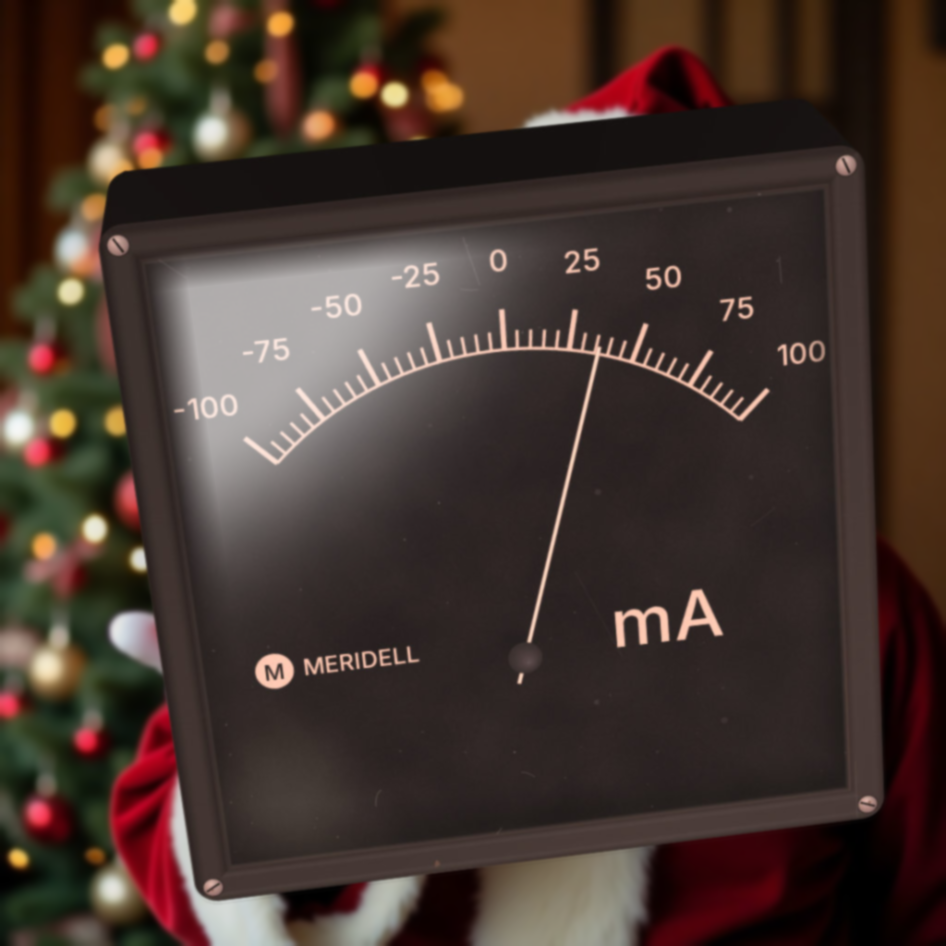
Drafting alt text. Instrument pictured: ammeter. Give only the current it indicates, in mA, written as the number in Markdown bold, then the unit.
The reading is **35** mA
